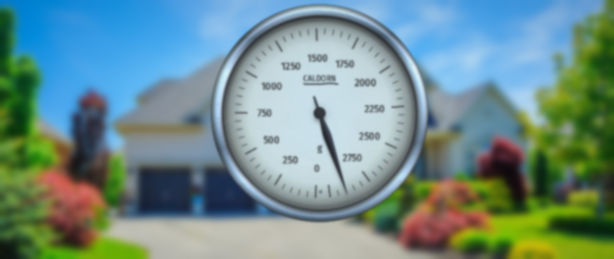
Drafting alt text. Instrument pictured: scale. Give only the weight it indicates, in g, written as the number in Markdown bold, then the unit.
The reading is **2900** g
